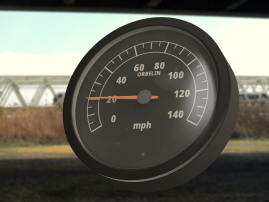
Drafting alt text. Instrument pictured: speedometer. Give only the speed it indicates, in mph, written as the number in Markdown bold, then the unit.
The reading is **20** mph
